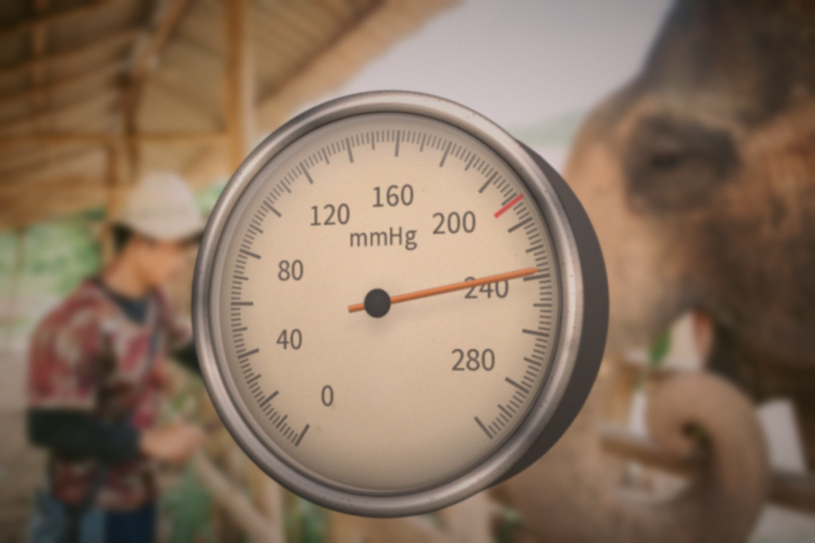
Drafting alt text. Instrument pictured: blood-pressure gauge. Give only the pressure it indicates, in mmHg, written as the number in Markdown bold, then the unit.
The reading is **238** mmHg
